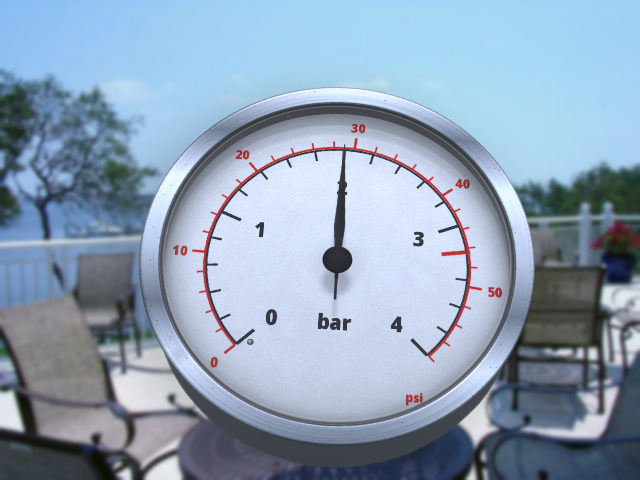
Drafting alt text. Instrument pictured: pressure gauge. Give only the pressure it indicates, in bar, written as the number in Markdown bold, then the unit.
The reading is **2** bar
